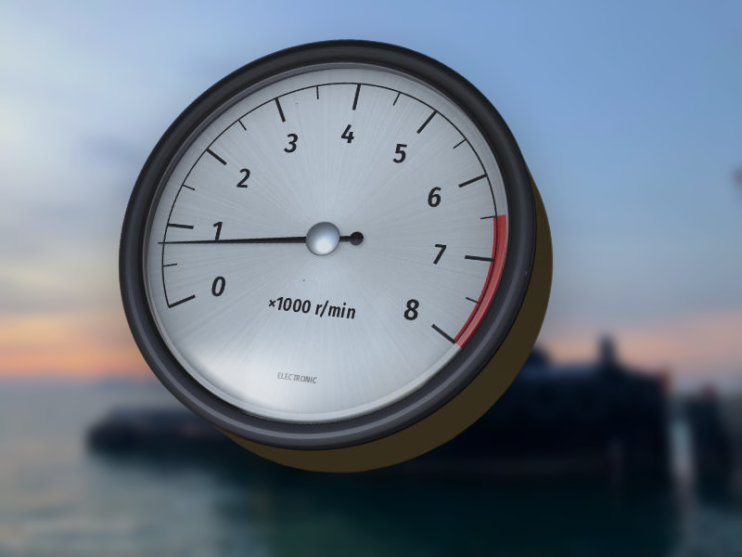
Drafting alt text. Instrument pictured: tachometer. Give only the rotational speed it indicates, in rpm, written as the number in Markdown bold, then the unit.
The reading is **750** rpm
